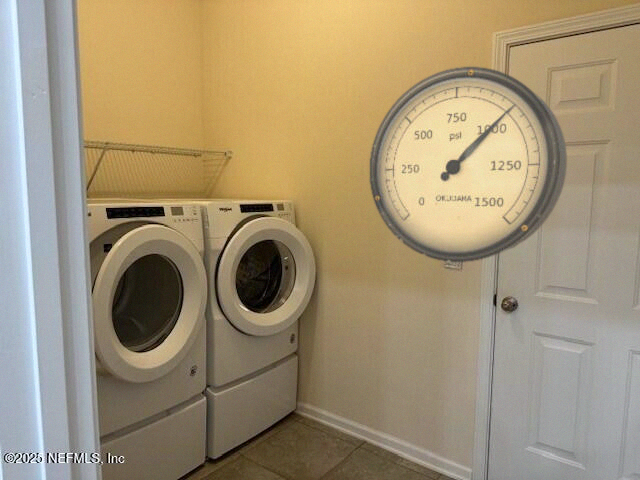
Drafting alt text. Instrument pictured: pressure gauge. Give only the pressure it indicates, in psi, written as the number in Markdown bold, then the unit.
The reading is **1000** psi
